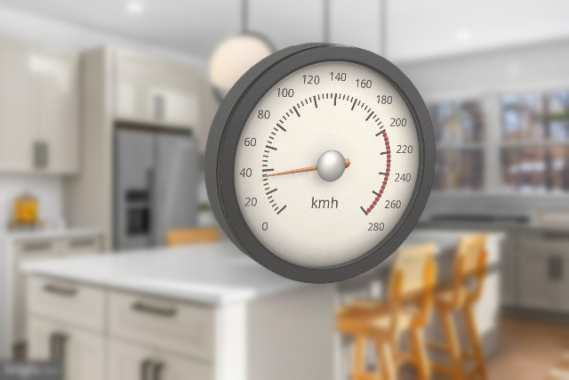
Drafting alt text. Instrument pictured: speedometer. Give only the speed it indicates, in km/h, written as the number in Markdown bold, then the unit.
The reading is **36** km/h
